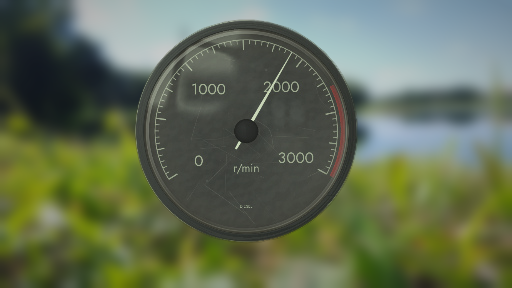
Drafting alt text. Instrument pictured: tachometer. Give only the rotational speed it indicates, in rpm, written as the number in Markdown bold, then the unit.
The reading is **1900** rpm
